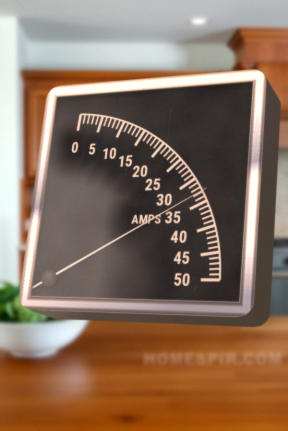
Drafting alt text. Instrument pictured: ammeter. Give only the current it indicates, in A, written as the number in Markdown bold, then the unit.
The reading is **33** A
